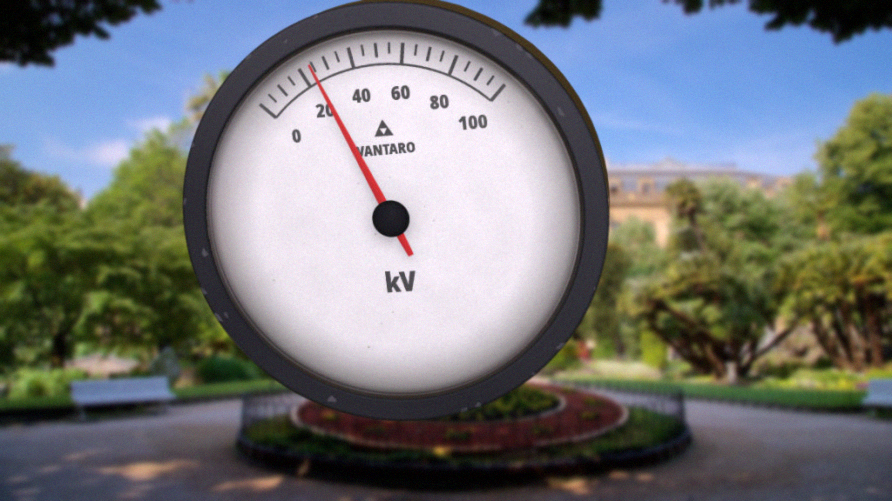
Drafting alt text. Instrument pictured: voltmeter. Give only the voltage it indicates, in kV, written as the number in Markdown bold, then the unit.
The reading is **25** kV
